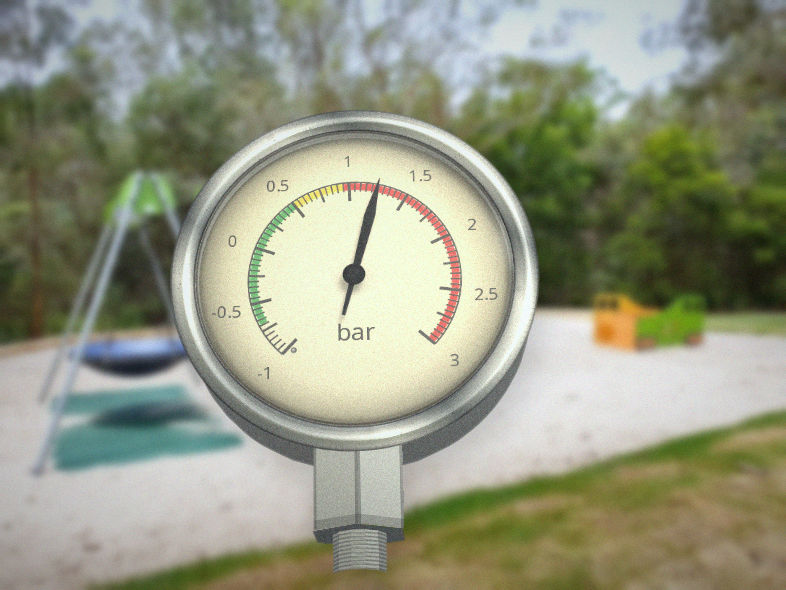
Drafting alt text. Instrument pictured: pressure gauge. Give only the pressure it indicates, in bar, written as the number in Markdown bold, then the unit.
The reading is **1.25** bar
